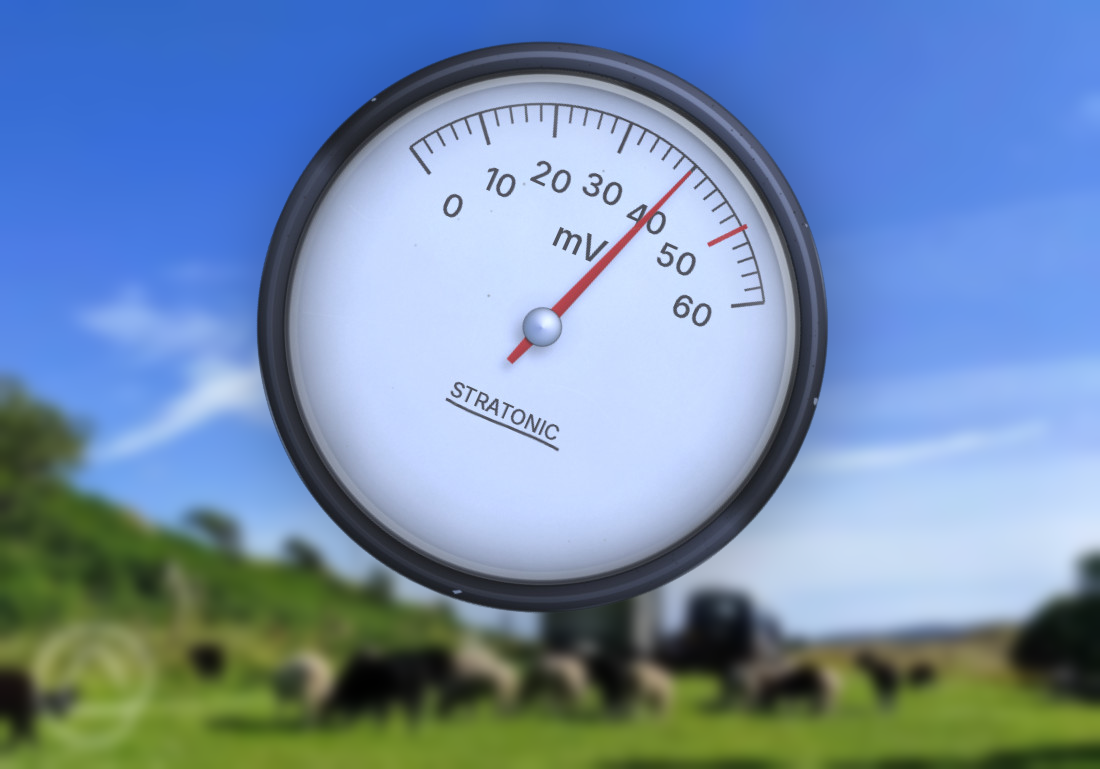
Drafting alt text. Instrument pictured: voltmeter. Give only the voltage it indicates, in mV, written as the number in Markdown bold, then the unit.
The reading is **40** mV
